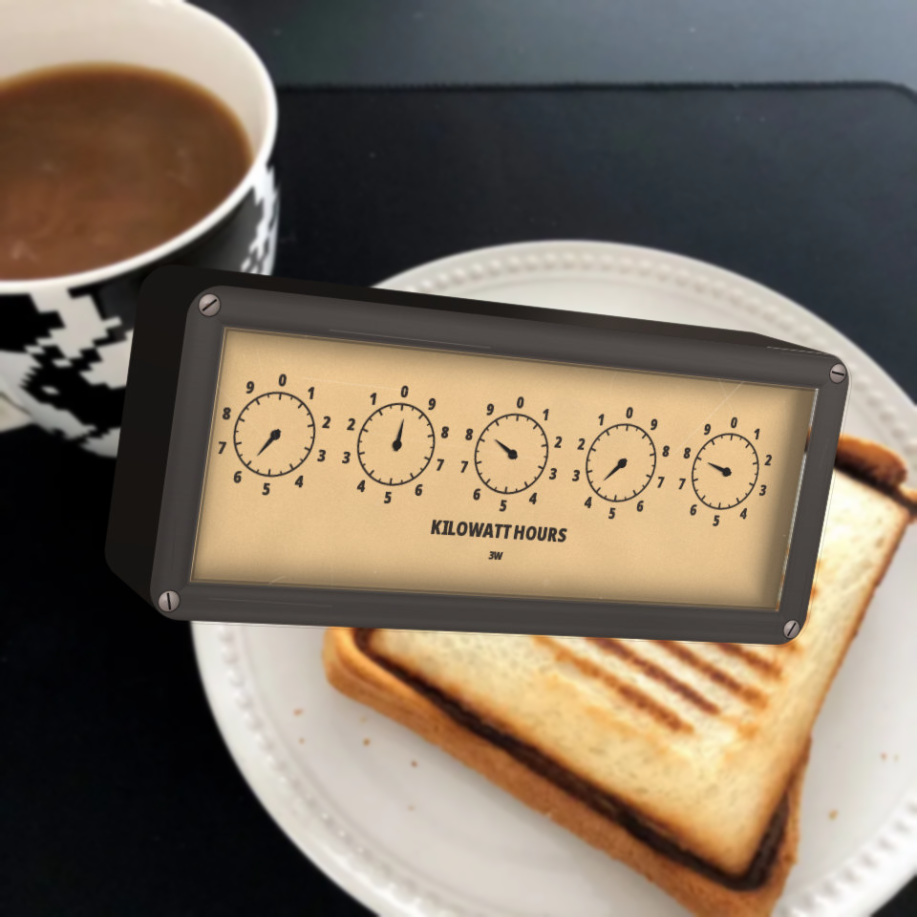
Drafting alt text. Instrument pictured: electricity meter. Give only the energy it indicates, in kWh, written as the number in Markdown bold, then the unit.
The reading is **59838** kWh
